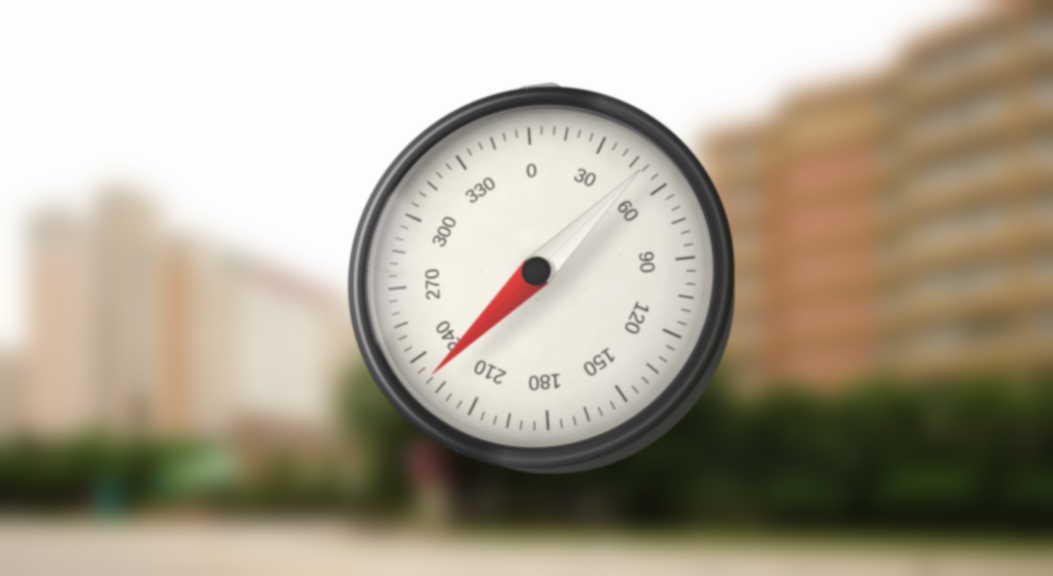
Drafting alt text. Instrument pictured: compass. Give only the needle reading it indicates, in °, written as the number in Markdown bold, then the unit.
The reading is **230** °
